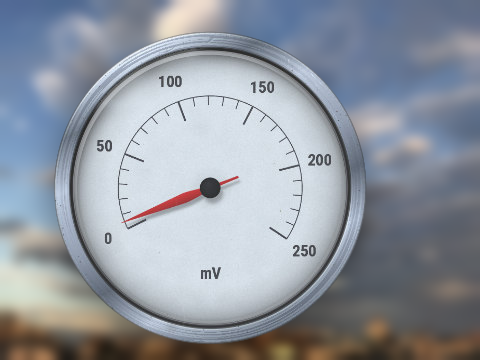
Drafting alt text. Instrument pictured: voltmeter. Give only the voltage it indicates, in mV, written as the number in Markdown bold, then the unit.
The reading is **5** mV
